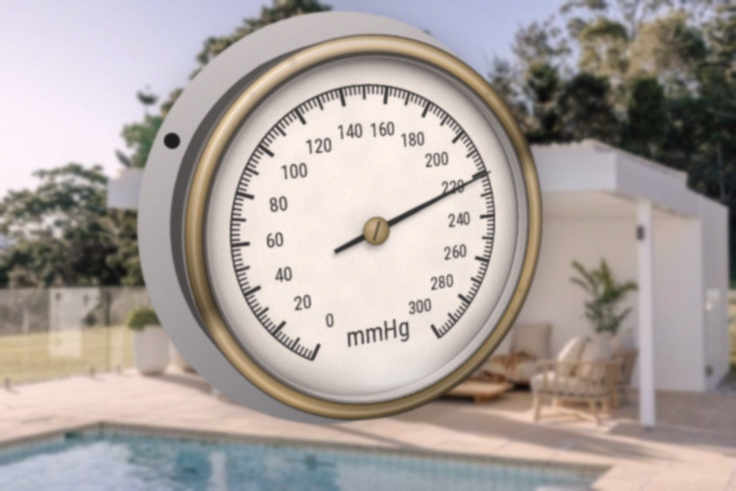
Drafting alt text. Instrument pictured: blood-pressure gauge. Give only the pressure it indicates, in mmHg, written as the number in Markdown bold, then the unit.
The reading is **220** mmHg
